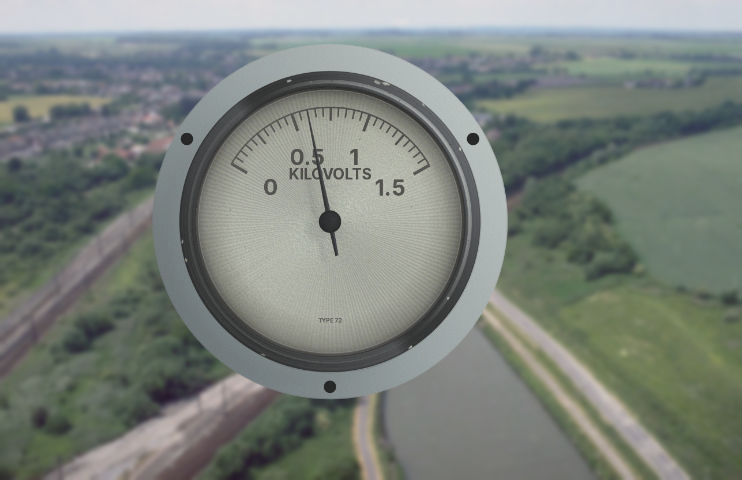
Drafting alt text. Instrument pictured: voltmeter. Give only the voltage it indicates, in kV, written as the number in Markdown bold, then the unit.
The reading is **0.6** kV
